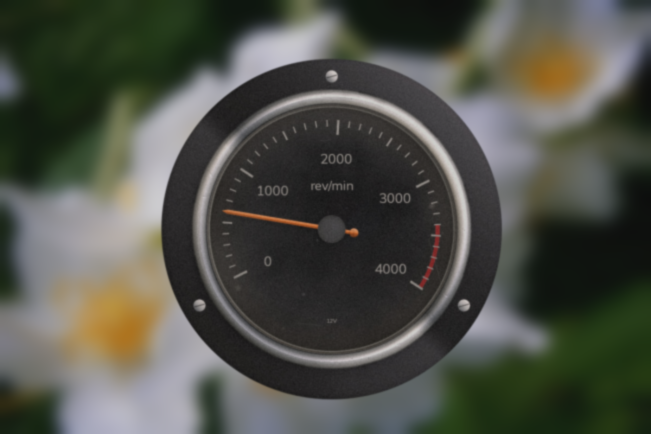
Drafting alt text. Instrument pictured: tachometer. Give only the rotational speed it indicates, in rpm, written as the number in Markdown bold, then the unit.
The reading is **600** rpm
